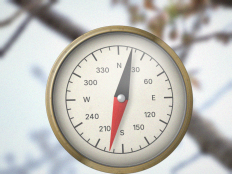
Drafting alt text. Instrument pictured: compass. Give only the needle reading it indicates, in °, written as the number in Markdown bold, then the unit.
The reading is **195** °
